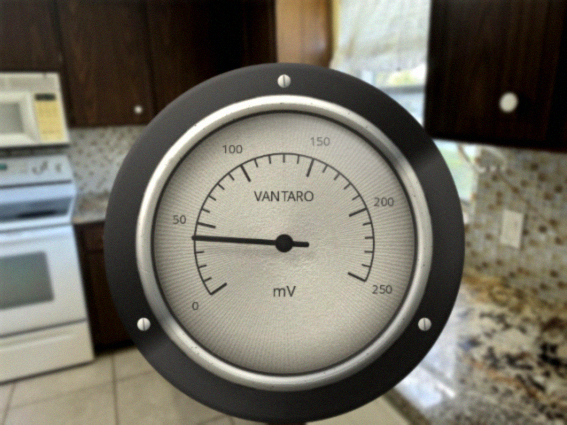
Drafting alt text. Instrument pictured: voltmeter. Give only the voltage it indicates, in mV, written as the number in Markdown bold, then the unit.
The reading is **40** mV
